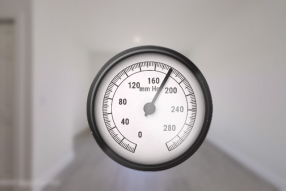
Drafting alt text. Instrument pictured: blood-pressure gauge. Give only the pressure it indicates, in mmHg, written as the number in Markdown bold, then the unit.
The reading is **180** mmHg
